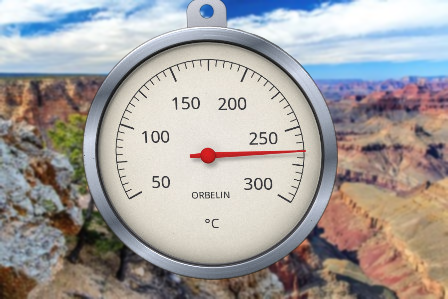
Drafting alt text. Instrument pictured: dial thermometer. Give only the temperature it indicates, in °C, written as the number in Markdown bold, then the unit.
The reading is **265** °C
